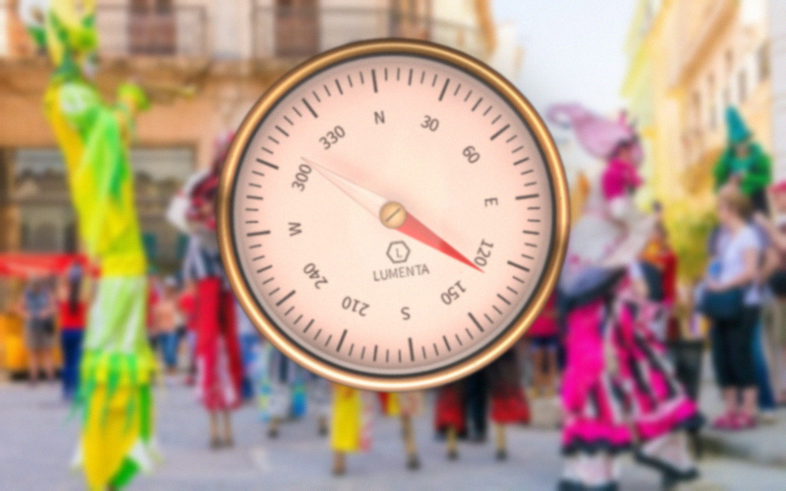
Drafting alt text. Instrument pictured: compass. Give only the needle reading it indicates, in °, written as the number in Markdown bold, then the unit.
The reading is **130** °
